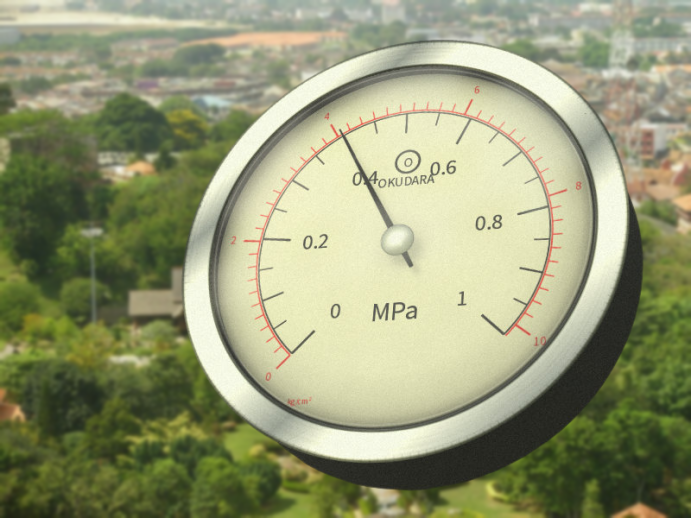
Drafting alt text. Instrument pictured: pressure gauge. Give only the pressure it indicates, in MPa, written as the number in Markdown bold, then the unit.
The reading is **0.4** MPa
